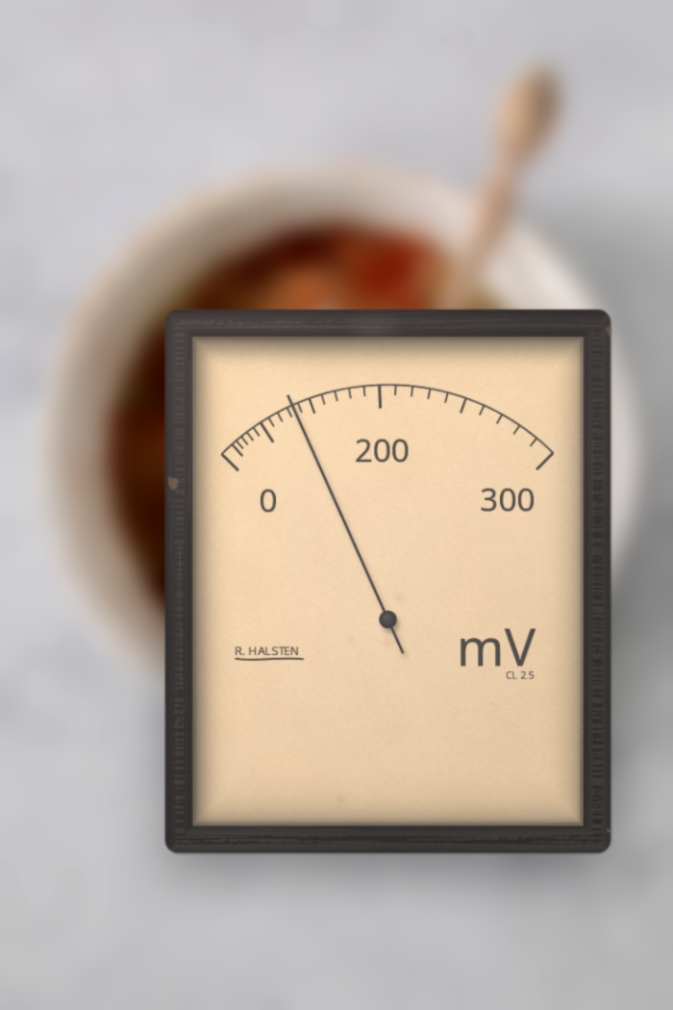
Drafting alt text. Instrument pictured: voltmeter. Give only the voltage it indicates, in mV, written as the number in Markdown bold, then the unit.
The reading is **135** mV
